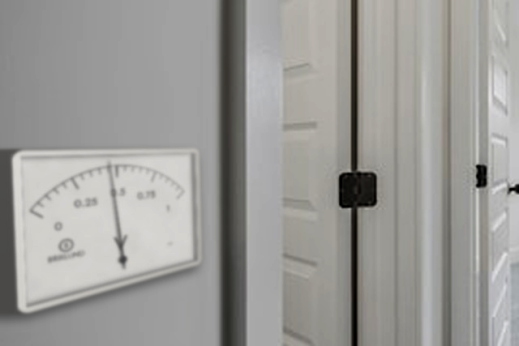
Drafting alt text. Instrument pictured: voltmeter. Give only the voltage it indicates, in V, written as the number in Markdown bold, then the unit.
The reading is **0.45** V
